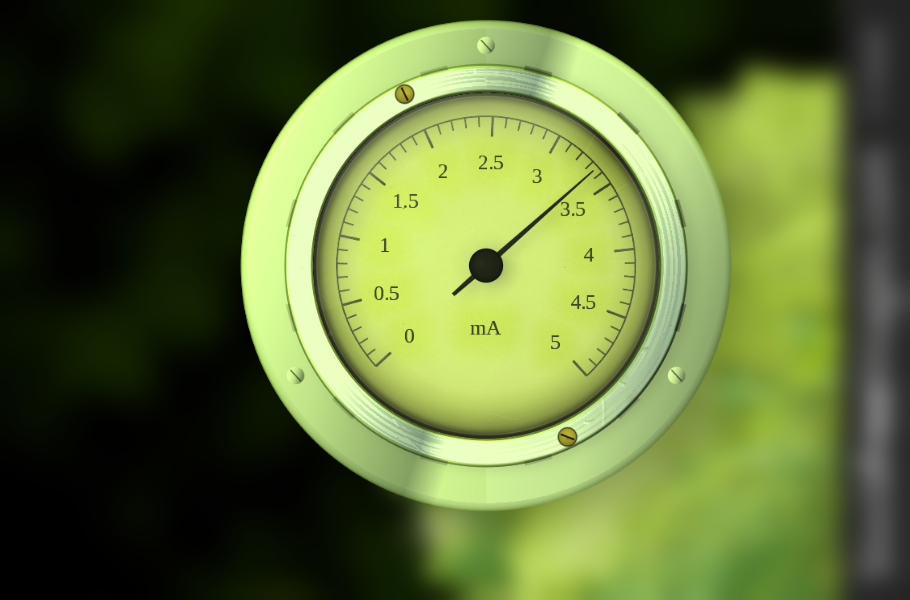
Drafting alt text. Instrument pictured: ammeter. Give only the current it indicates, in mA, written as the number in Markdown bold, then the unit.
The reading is **3.35** mA
